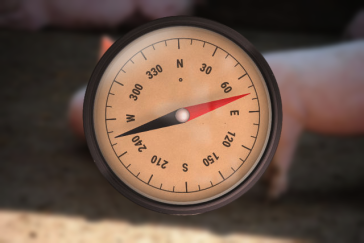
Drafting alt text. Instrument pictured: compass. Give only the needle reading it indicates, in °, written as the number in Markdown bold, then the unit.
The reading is **75** °
